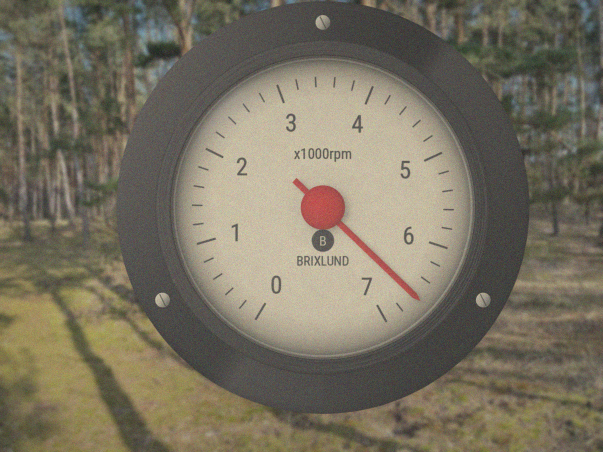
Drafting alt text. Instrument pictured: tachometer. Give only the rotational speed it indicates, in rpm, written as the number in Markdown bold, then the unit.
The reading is **6600** rpm
